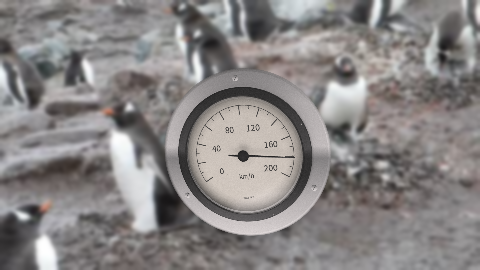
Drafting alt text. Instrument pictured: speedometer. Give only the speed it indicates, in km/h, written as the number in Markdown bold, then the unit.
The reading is **180** km/h
